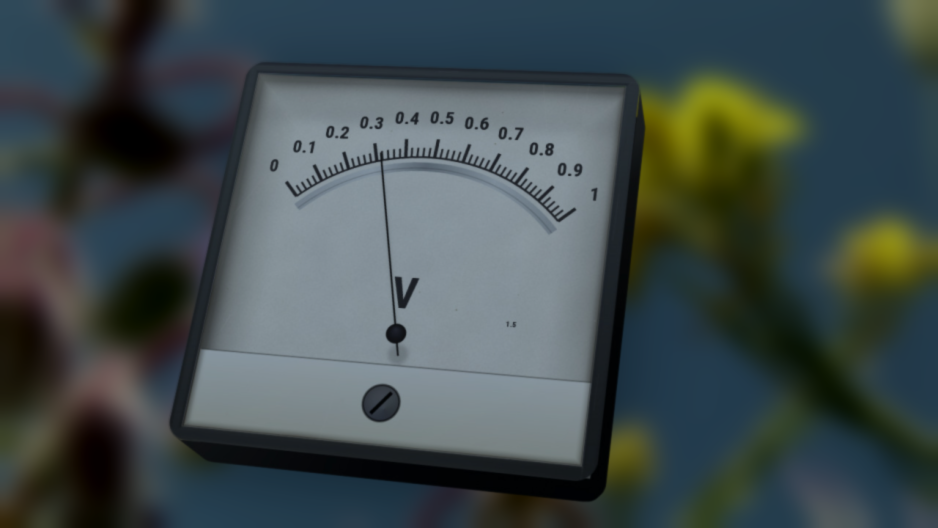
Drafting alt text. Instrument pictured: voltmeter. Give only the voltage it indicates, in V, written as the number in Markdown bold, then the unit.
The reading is **0.32** V
